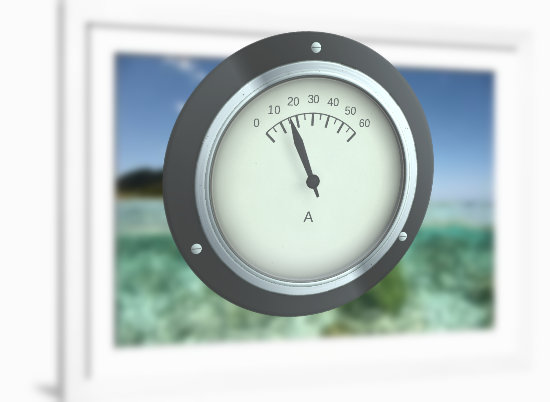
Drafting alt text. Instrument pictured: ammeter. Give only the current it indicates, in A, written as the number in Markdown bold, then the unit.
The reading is **15** A
